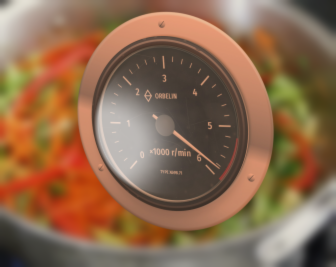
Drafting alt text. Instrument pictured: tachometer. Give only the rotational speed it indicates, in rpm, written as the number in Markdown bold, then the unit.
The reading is **5800** rpm
